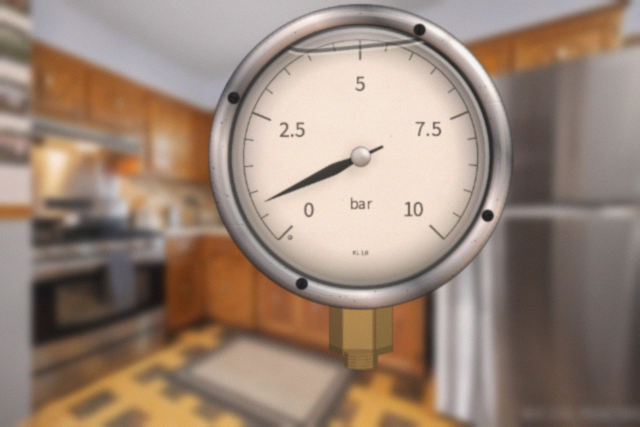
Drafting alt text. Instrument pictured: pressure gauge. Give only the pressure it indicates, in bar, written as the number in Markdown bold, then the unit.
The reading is **0.75** bar
